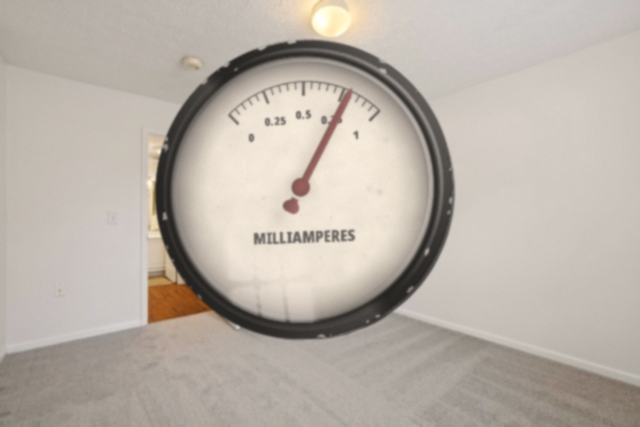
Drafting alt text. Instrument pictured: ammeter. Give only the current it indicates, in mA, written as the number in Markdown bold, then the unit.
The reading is **0.8** mA
